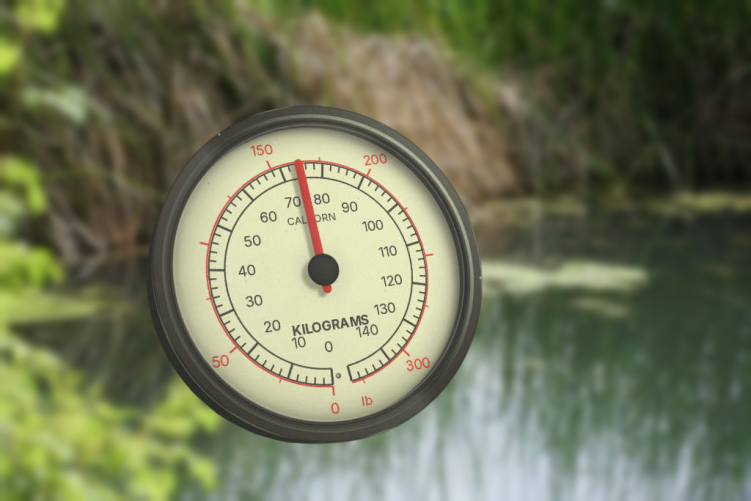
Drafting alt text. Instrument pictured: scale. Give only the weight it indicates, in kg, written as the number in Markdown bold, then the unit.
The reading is **74** kg
